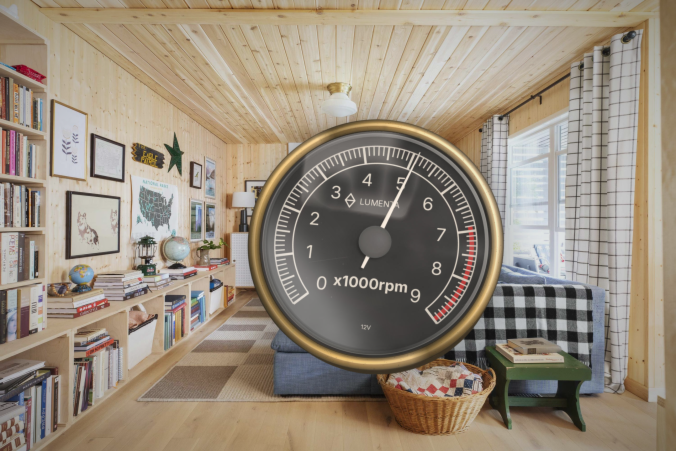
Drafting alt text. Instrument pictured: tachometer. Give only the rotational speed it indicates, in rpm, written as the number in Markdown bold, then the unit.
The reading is **5100** rpm
